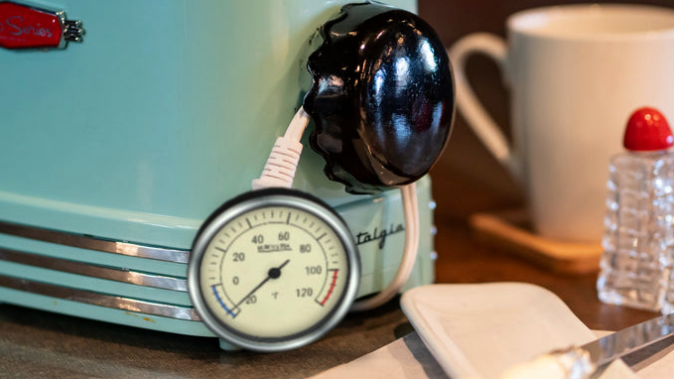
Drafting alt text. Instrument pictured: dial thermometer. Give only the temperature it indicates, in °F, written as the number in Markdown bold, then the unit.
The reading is **-16** °F
